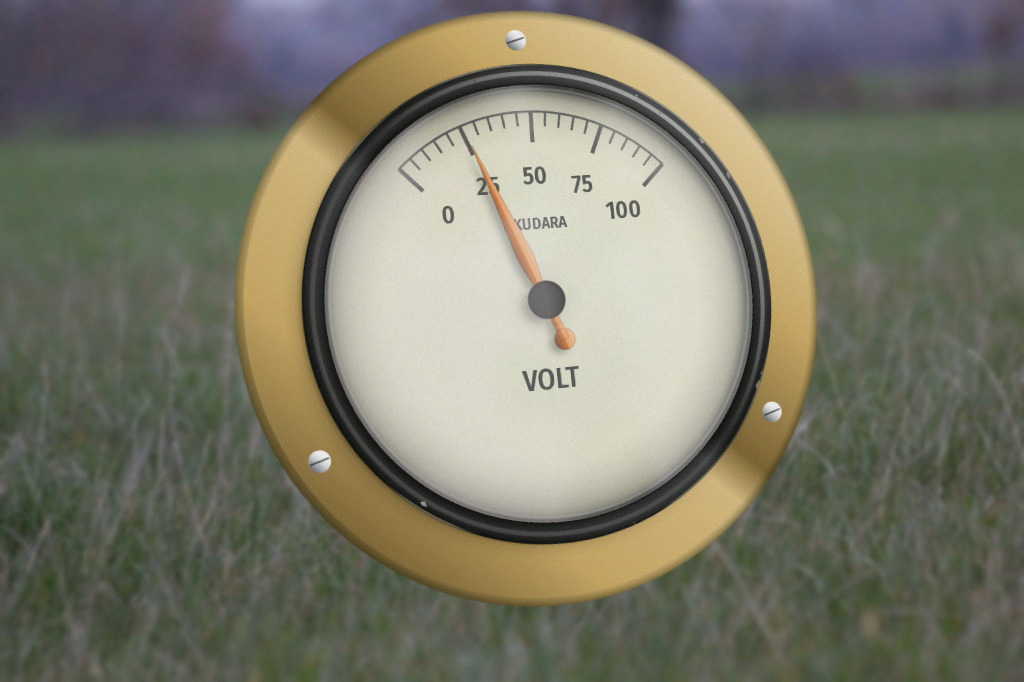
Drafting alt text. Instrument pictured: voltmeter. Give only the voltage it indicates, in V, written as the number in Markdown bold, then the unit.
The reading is **25** V
